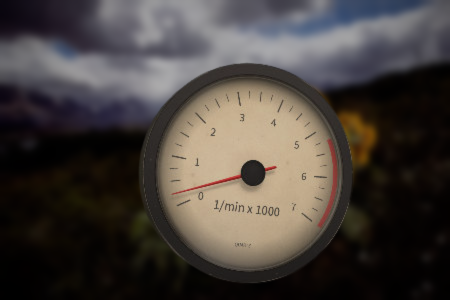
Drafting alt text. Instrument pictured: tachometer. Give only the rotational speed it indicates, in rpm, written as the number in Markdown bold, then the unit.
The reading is **250** rpm
